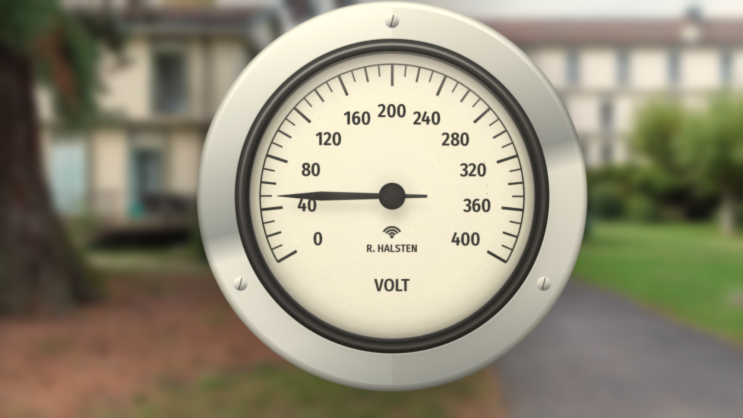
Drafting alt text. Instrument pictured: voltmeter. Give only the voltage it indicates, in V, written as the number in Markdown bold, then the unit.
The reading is **50** V
